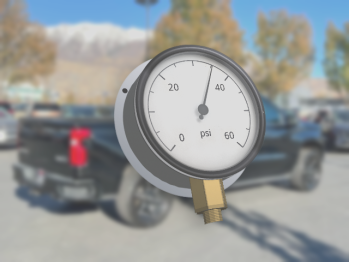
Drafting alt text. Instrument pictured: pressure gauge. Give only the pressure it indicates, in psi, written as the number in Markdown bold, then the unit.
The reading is **35** psi
